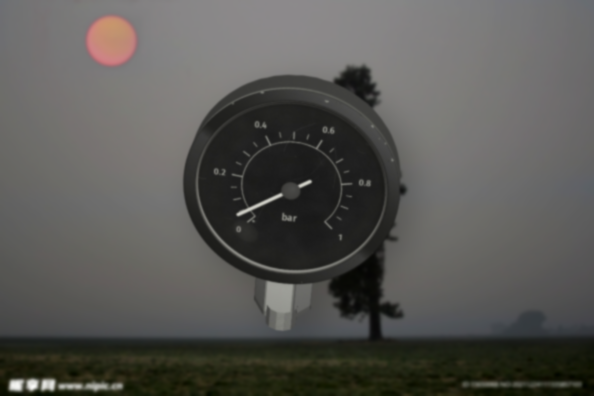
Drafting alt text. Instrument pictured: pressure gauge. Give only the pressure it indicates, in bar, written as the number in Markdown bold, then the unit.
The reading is **0.05** bar
